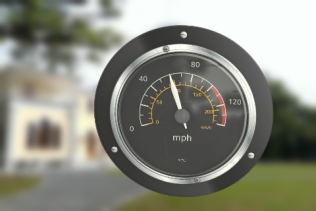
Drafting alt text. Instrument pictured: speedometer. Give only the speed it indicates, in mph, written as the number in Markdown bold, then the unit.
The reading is **60** mph
